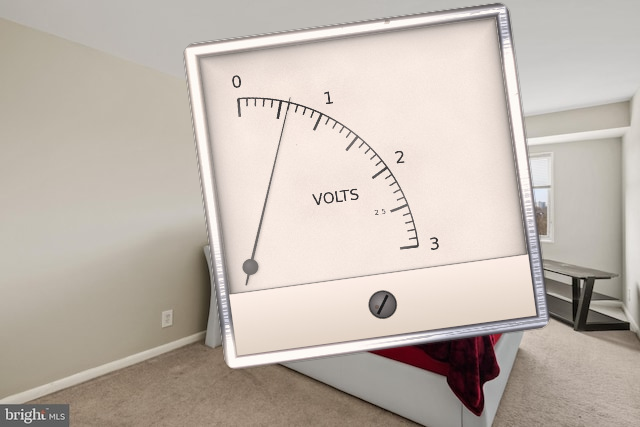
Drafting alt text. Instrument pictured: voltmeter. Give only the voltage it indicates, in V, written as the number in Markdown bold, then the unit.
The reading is **0.6** V
